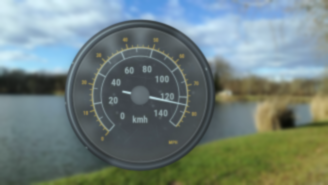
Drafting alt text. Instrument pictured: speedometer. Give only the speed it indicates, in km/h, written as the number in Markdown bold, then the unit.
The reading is **125** km/h
